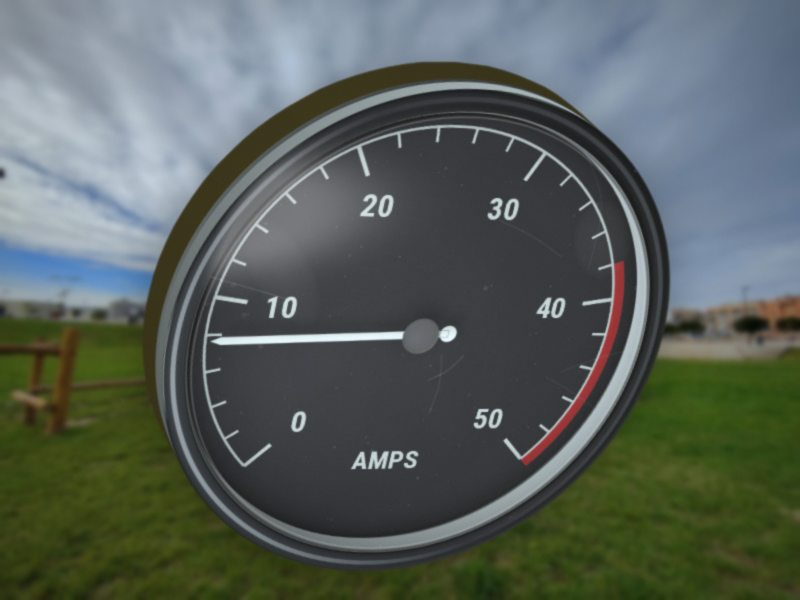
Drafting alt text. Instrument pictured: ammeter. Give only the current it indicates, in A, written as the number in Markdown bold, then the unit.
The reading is **8** A
